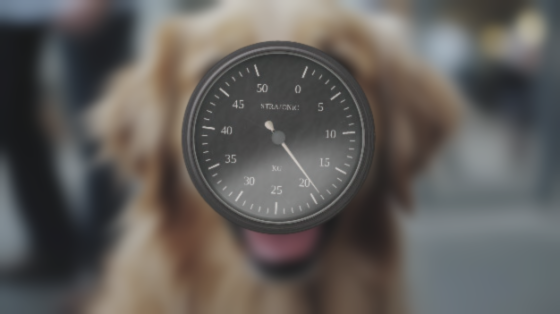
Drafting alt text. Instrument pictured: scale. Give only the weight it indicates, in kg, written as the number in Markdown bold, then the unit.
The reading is **19** kg
